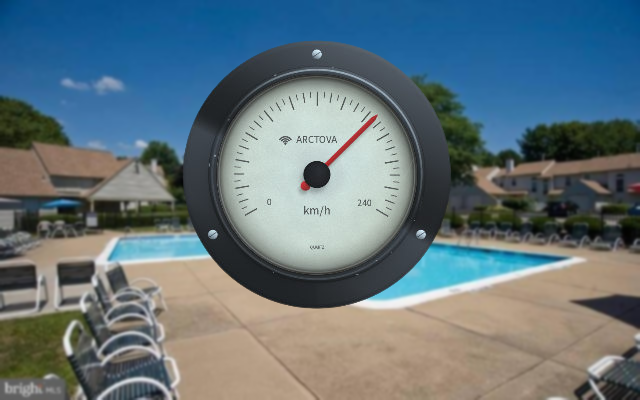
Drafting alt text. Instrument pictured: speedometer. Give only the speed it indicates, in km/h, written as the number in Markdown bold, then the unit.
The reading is **165** km/h
